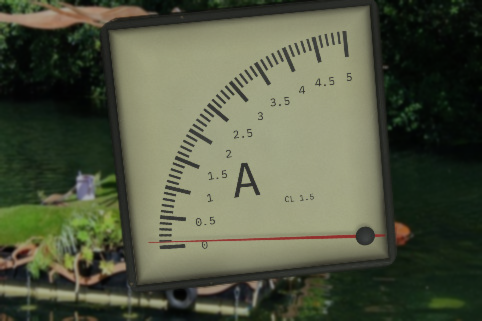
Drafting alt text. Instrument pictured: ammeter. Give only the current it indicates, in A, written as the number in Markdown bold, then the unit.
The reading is **0.1** A
